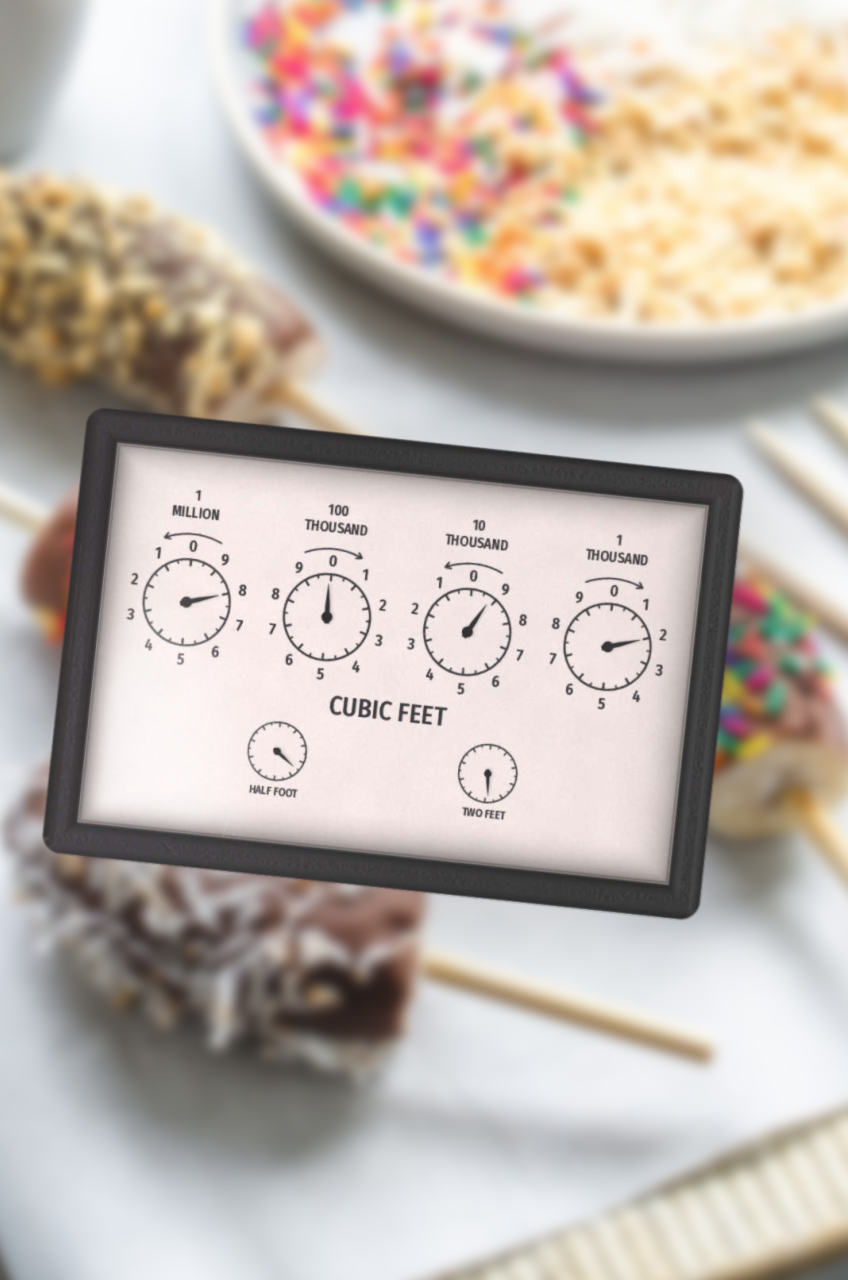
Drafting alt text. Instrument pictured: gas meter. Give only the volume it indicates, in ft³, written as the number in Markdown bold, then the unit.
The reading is **799200** ft³
